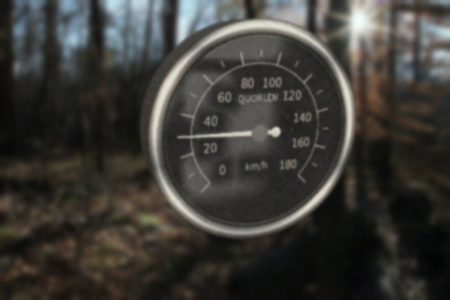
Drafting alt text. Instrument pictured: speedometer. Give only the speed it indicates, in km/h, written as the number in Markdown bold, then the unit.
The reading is **30** km/h
